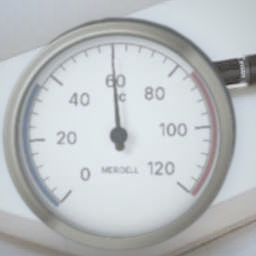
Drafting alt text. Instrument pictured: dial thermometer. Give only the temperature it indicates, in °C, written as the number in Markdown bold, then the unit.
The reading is **60** °C
